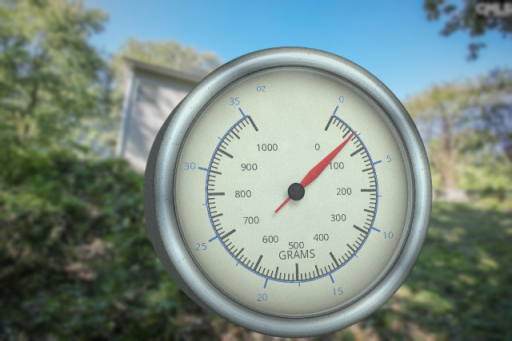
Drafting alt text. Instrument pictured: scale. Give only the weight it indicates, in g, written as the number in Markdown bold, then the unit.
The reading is **60** g
